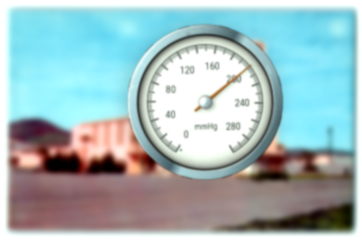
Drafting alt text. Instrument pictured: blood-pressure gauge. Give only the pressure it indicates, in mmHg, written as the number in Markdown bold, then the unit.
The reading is **200** mmHg
